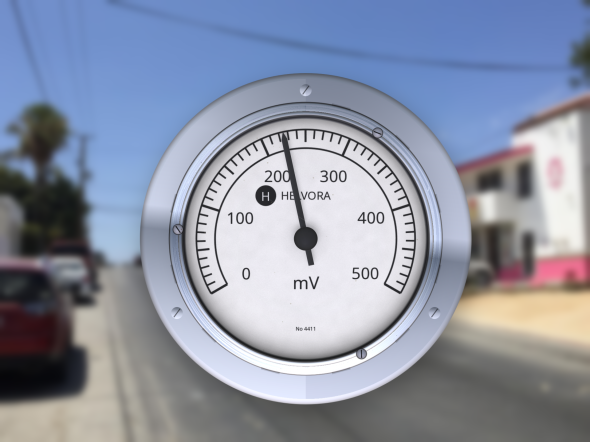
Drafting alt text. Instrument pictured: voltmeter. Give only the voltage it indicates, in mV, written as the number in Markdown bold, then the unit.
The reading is **225** mV
